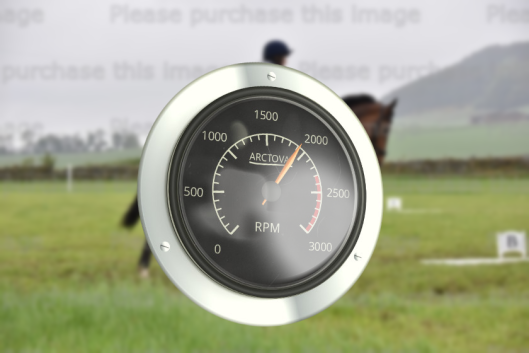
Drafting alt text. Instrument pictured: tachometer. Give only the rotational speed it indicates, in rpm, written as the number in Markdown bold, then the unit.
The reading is **1900** rpm
